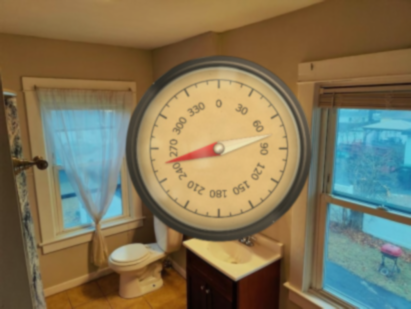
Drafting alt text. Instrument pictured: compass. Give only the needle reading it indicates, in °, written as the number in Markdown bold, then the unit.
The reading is **255** °
